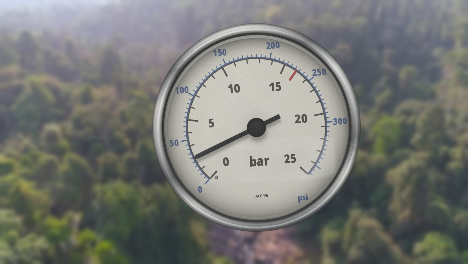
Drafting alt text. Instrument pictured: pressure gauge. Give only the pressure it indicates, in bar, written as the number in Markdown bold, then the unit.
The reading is **2** bar
